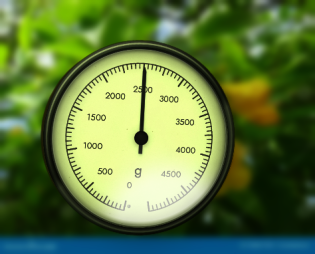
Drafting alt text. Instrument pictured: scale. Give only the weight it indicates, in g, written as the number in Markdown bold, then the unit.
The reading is **2500** g
